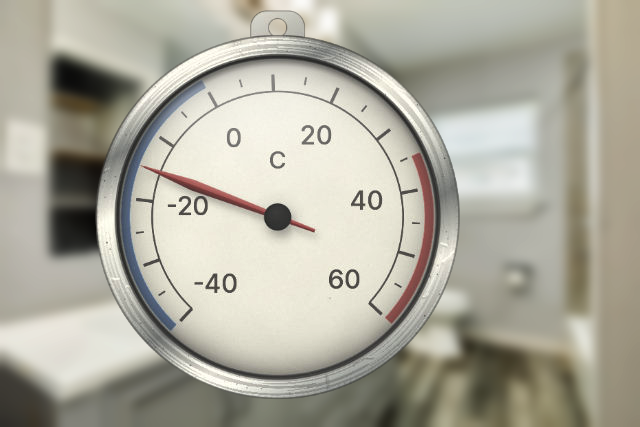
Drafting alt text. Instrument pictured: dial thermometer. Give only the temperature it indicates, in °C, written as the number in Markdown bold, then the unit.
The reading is **-15** °C
